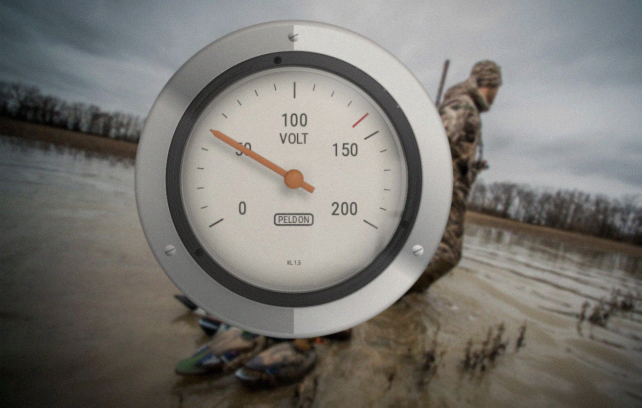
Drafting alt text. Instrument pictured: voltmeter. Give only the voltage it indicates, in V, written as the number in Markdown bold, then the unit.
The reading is **50** V
